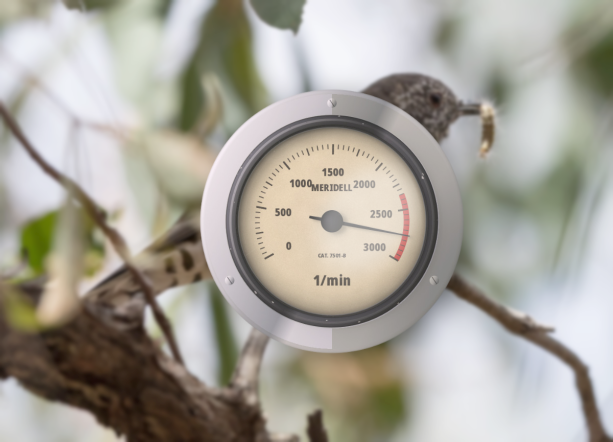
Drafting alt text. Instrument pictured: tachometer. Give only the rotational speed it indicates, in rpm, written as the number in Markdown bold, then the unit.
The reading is **2750** rpm
